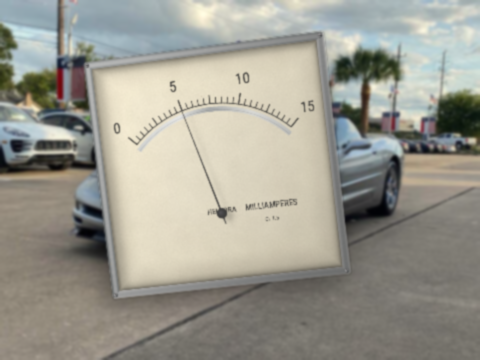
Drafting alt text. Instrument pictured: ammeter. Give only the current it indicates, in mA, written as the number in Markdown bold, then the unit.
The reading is **5** mA
